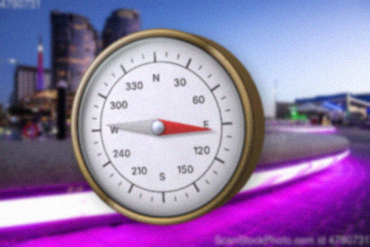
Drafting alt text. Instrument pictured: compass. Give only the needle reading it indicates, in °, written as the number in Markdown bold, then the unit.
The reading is **95** °
